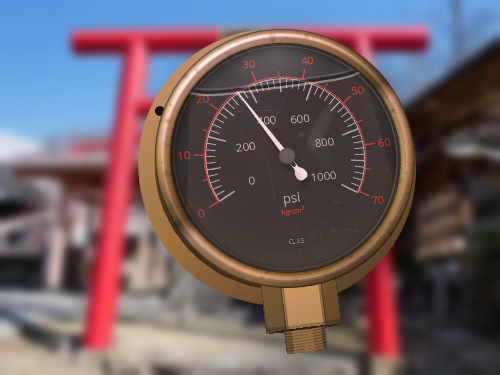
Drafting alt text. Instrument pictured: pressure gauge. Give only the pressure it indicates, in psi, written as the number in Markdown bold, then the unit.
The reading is **360** psi
